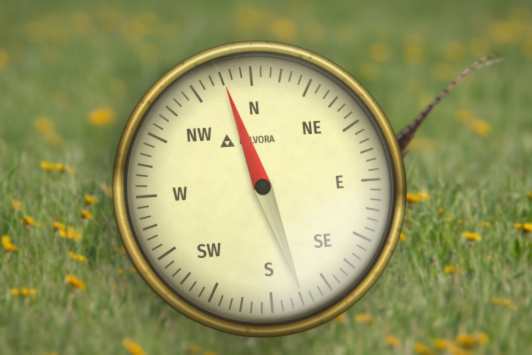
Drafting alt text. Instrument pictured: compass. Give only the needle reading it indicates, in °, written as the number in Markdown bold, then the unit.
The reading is **345** °
